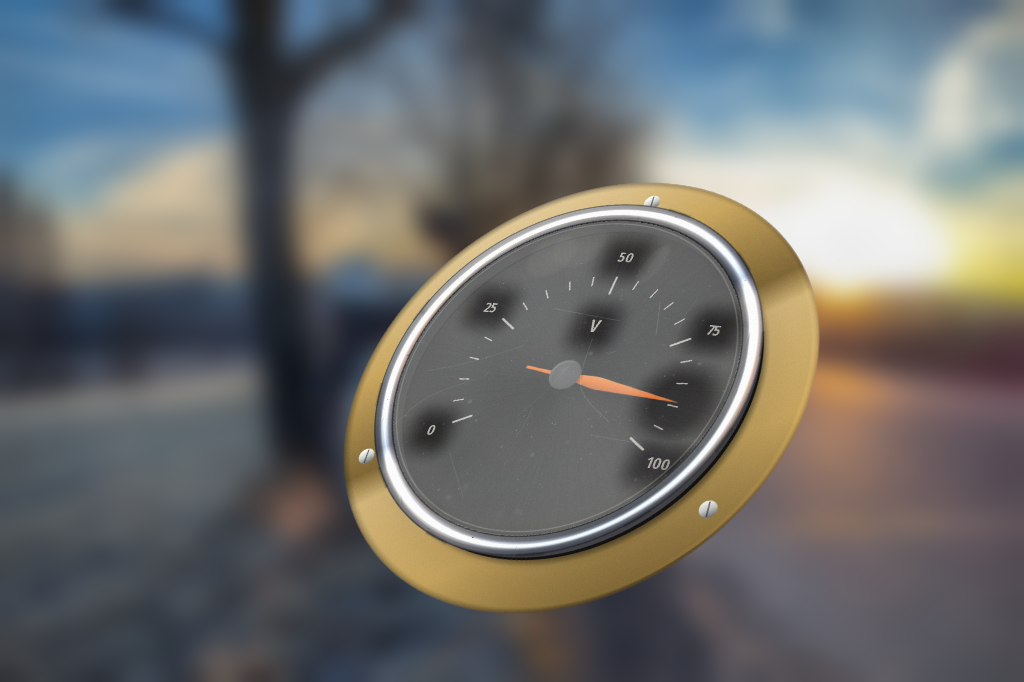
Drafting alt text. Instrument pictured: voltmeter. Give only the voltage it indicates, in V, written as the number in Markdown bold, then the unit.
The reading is **90** V
